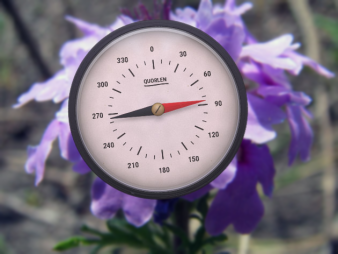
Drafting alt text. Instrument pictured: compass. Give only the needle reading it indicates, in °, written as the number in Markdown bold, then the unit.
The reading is **85** °
